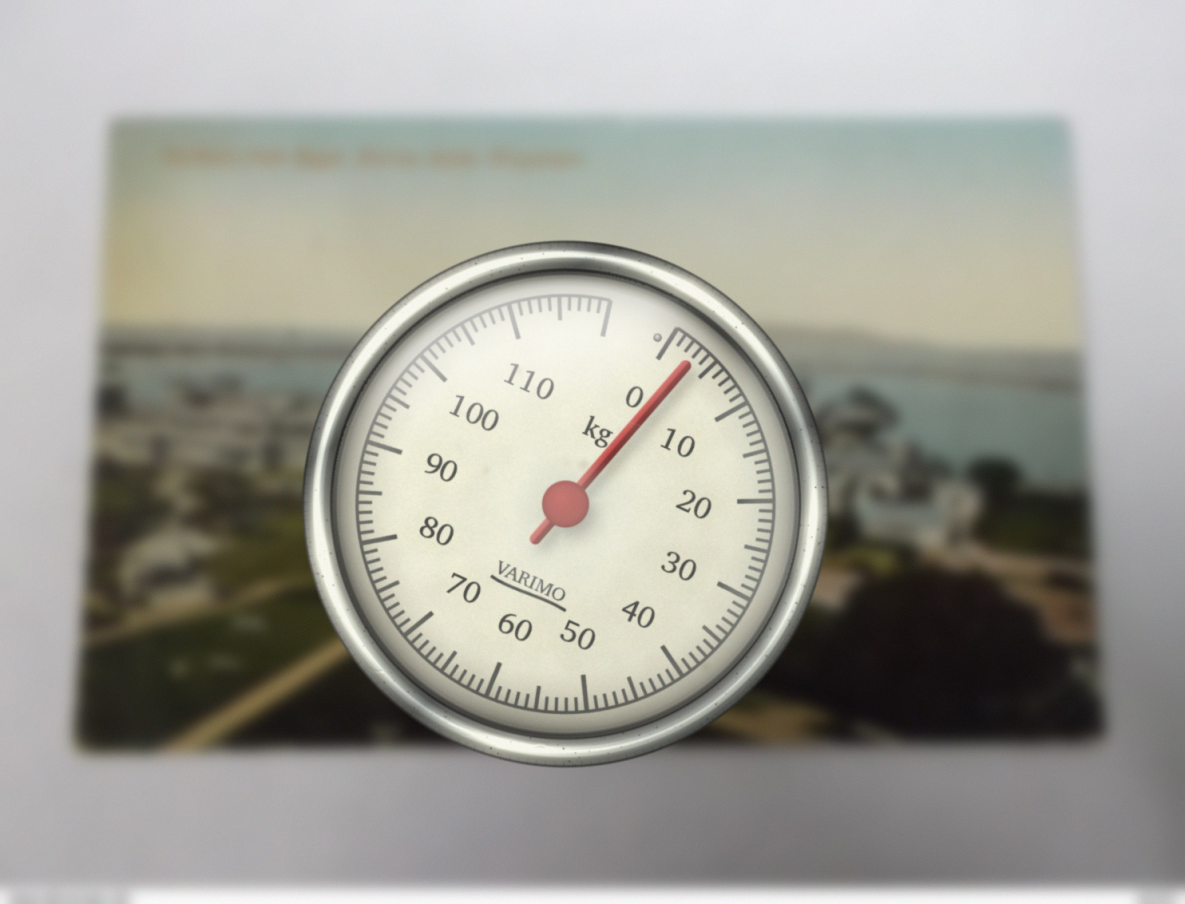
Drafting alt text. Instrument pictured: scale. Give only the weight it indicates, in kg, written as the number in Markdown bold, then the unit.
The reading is **3** kg
